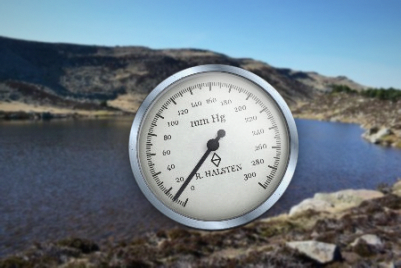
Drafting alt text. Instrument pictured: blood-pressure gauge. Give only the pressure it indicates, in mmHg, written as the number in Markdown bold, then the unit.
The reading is **10** mmHg
